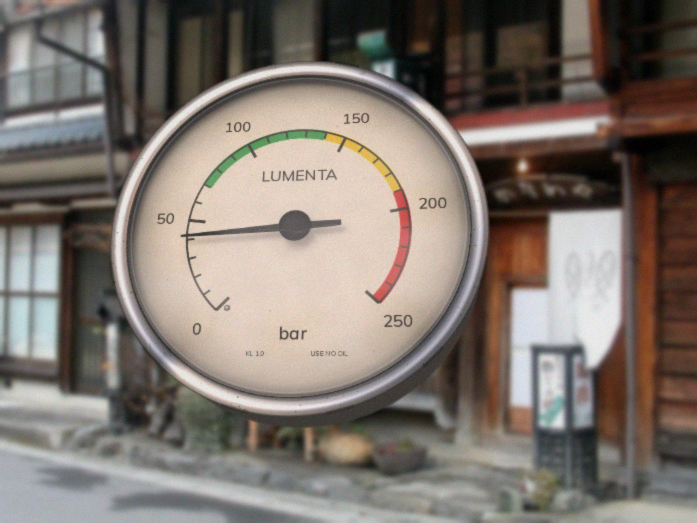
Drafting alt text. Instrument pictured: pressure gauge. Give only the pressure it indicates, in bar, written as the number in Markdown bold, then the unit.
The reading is **40** bar
